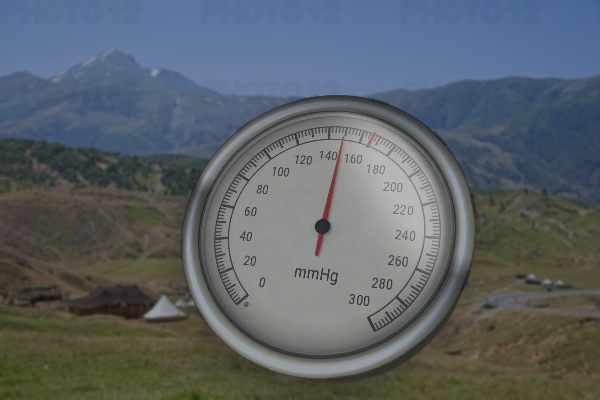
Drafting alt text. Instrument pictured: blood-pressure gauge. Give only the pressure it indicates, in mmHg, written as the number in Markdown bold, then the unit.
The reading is **150** mmHg
